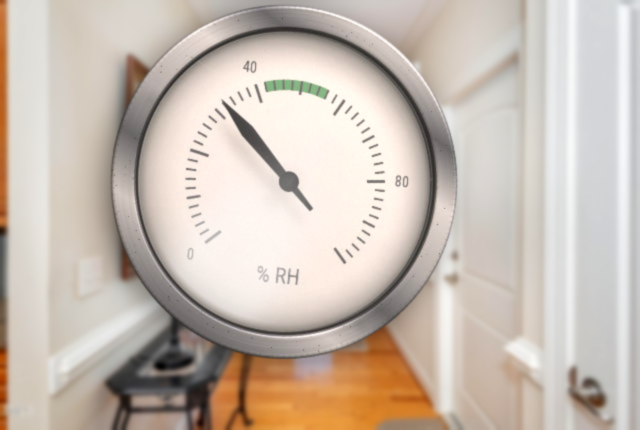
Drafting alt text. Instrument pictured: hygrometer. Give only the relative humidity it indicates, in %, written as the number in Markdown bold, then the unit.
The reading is **32** %
